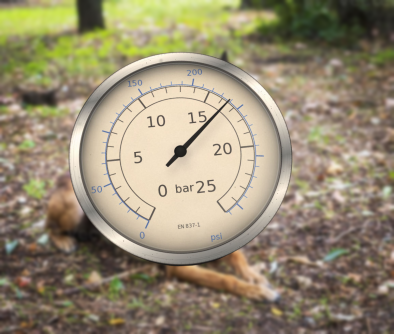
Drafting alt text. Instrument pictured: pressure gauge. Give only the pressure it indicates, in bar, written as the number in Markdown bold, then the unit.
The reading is **16.5** bar
